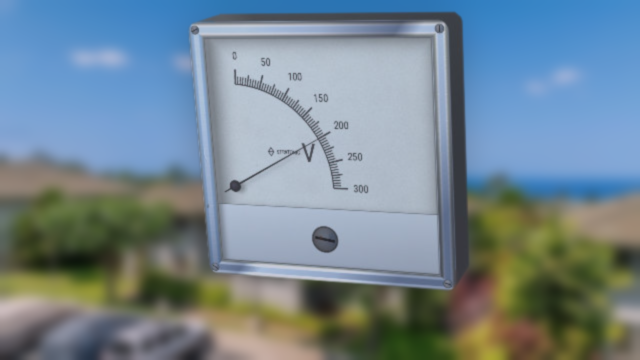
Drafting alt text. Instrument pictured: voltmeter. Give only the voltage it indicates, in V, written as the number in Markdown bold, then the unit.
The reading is **200** V
